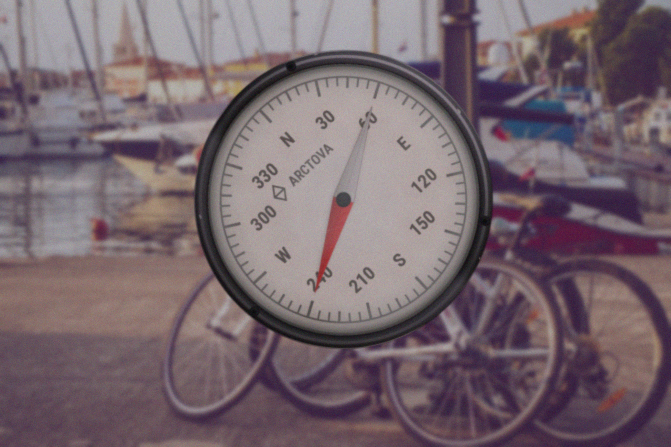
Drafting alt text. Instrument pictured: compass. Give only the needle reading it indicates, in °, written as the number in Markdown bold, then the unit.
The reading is **240** °
